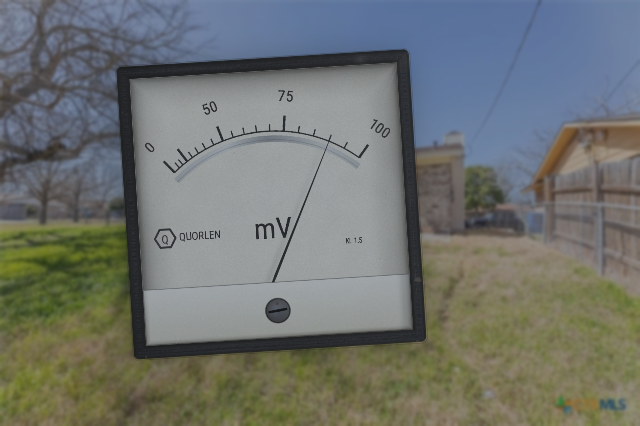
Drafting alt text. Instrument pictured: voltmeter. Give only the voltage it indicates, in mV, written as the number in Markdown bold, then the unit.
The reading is **90** mV
